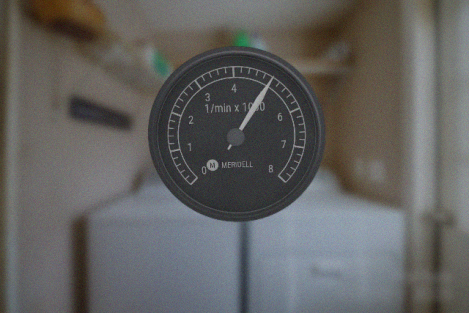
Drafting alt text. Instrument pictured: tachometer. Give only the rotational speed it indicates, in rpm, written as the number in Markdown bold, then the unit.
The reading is **5000** rpm
